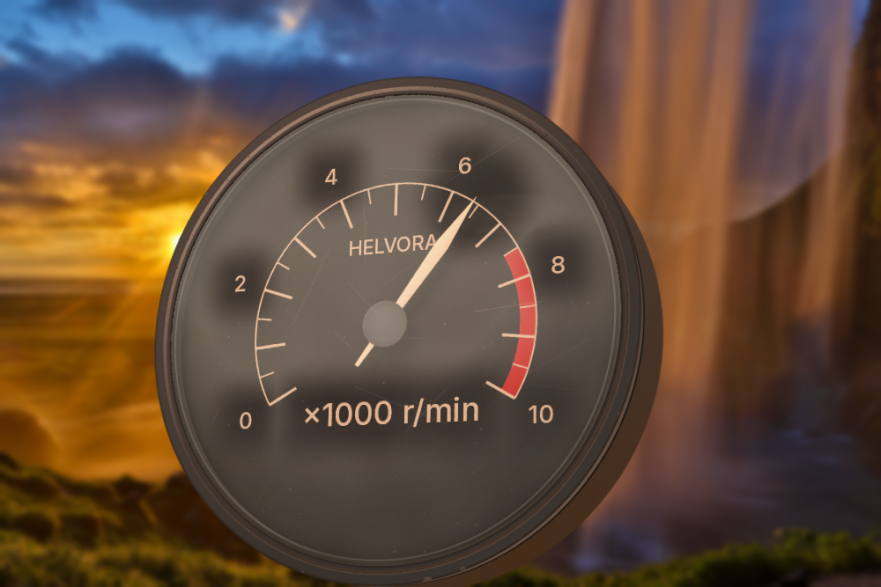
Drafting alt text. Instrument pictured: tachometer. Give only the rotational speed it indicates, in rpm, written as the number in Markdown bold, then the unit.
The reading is **6500** rpm
